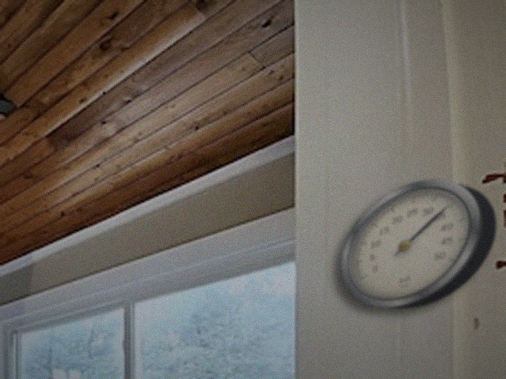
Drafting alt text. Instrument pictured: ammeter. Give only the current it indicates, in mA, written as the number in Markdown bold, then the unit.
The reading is **35** mA
